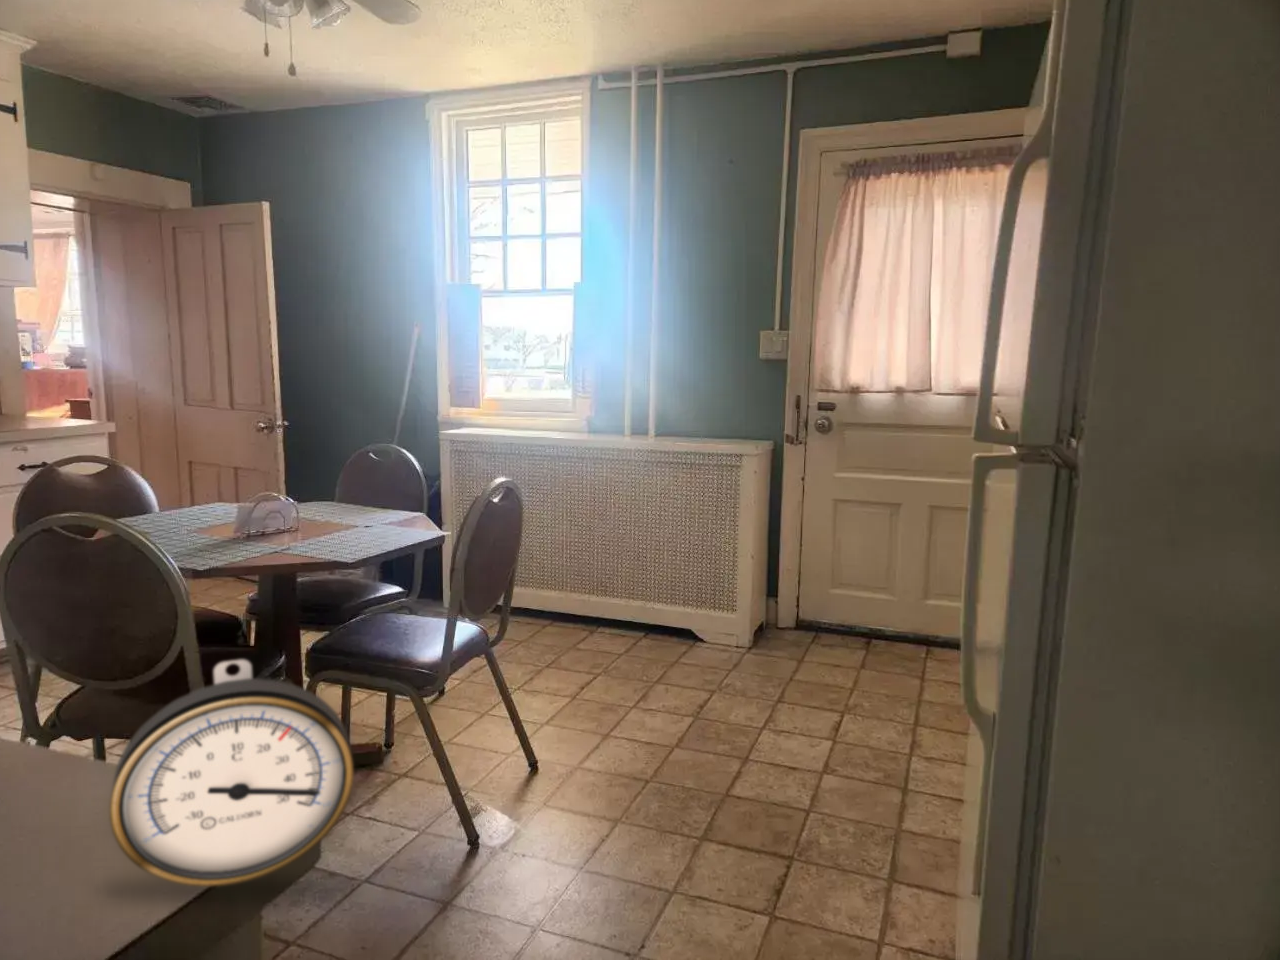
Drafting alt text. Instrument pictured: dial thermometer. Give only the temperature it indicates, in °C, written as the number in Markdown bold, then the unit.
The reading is **45** °C
